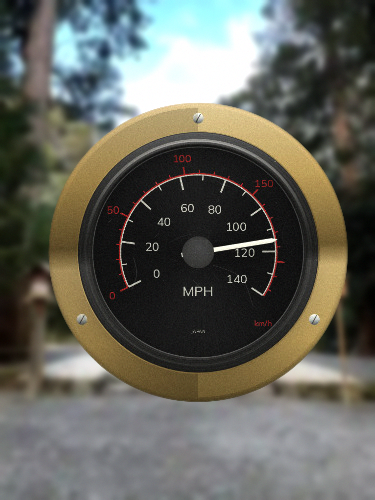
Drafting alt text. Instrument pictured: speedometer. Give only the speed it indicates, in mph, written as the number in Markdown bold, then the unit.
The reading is **115** mph
